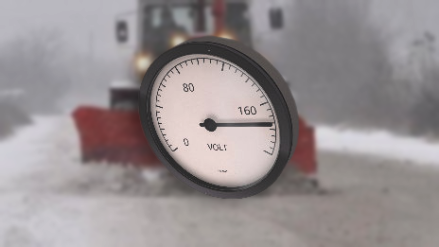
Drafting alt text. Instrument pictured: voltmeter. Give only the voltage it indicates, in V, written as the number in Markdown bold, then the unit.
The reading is **175** V
